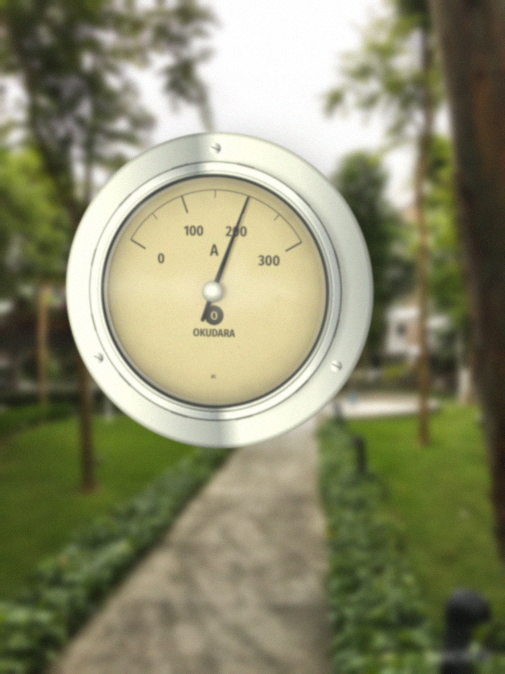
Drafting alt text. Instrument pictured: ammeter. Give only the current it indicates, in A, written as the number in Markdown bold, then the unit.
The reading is **200** A
